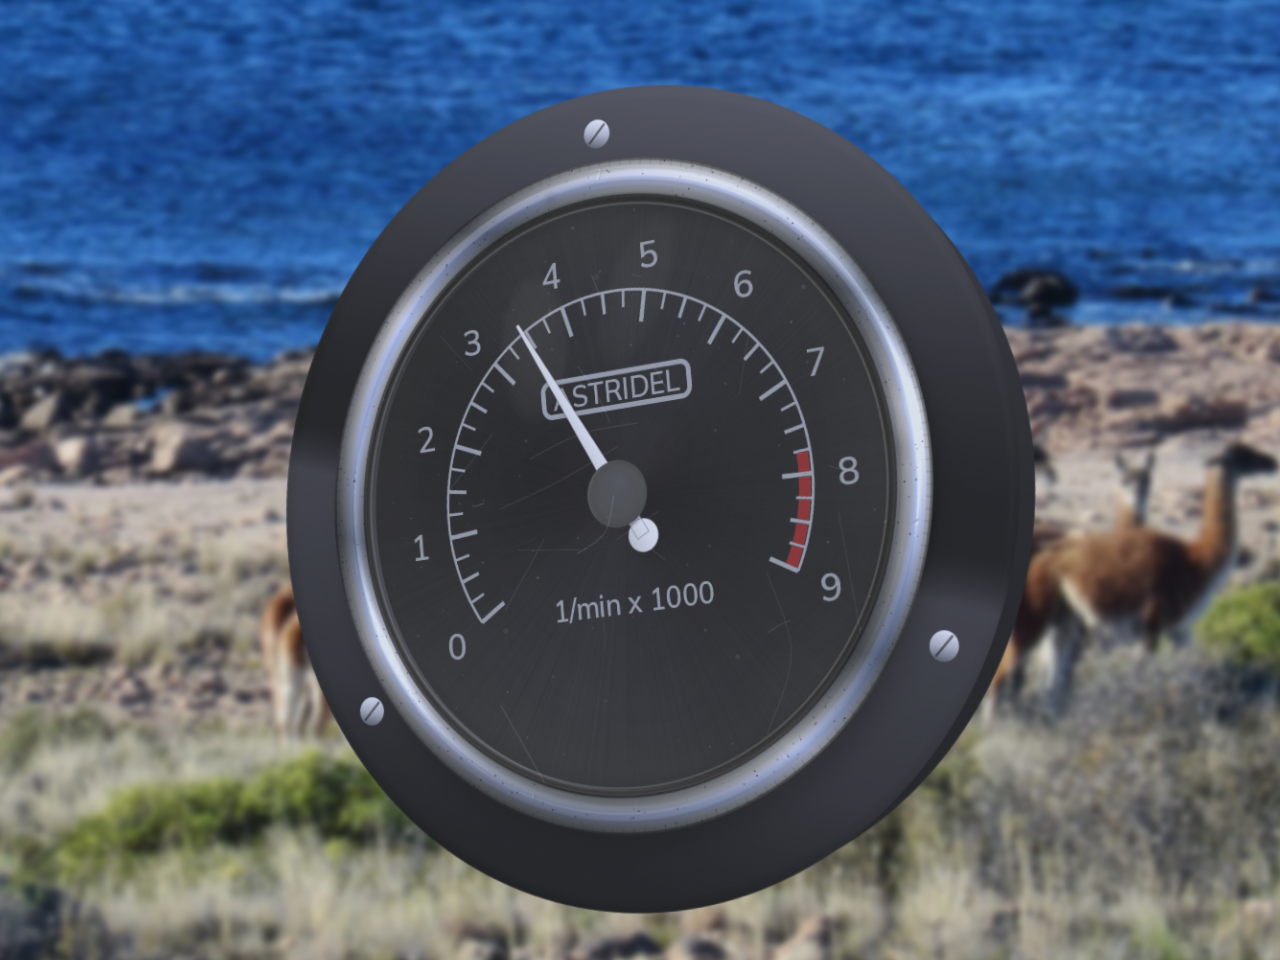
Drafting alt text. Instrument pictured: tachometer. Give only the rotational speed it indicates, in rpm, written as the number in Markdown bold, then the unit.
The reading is **3500** rpm
